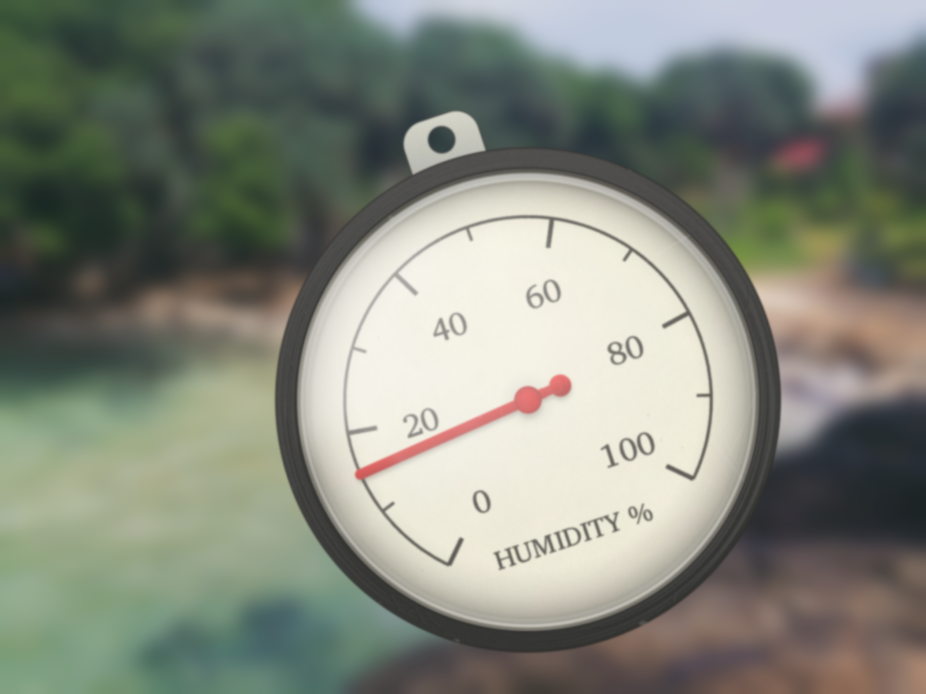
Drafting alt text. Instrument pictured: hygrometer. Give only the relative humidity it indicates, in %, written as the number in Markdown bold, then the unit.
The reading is **15** %
